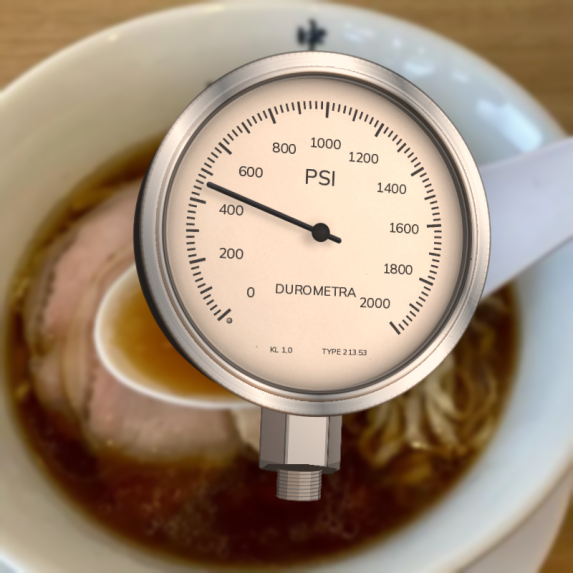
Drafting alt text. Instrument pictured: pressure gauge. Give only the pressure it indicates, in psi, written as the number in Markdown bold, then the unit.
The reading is **460** psi
